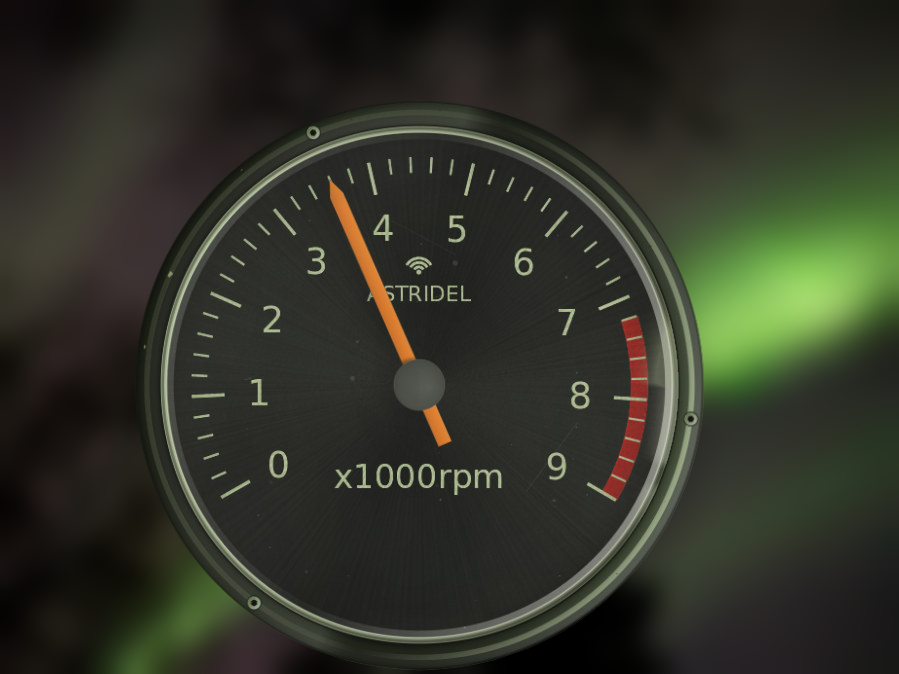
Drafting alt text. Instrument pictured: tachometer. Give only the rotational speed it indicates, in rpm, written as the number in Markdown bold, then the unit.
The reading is **3600** rpm
